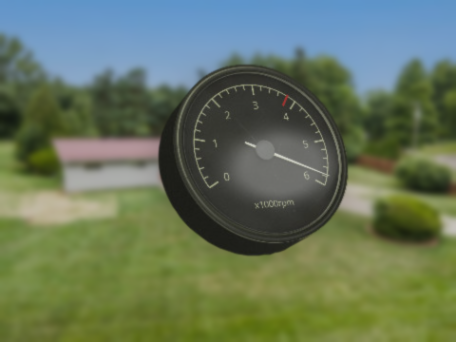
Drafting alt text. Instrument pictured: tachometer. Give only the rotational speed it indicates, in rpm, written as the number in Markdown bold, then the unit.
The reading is **5800** rpm
